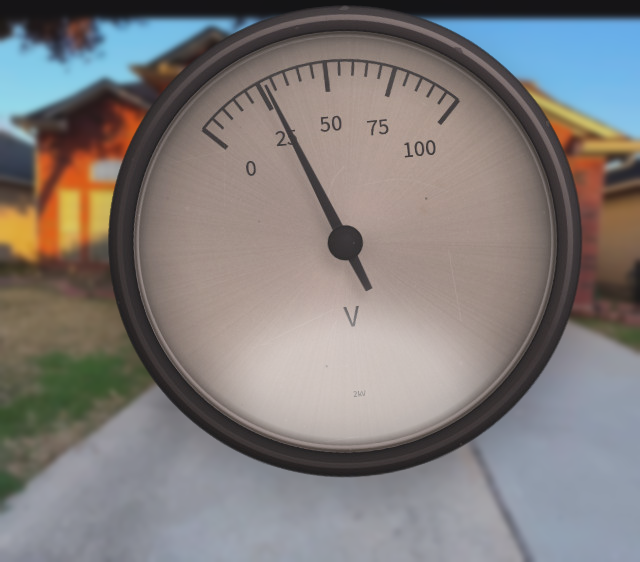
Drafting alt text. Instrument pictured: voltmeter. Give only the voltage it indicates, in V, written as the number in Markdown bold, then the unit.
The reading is **27.5** V
